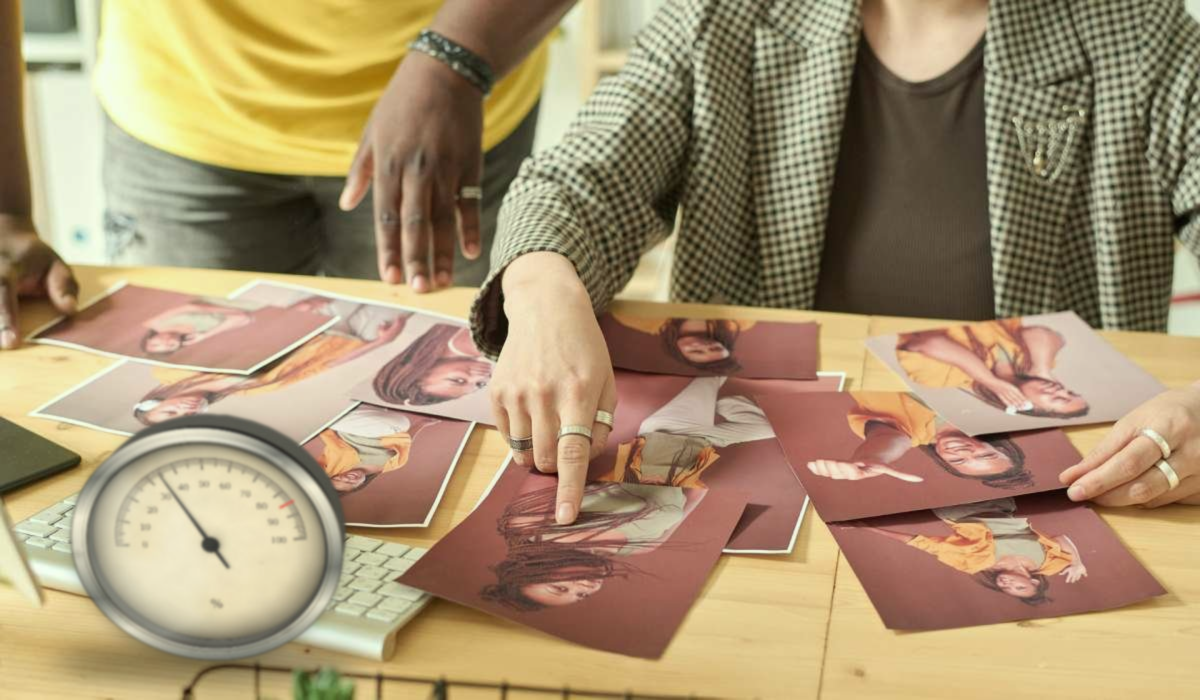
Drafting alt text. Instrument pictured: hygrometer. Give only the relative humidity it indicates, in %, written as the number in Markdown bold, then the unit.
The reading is **35** %
